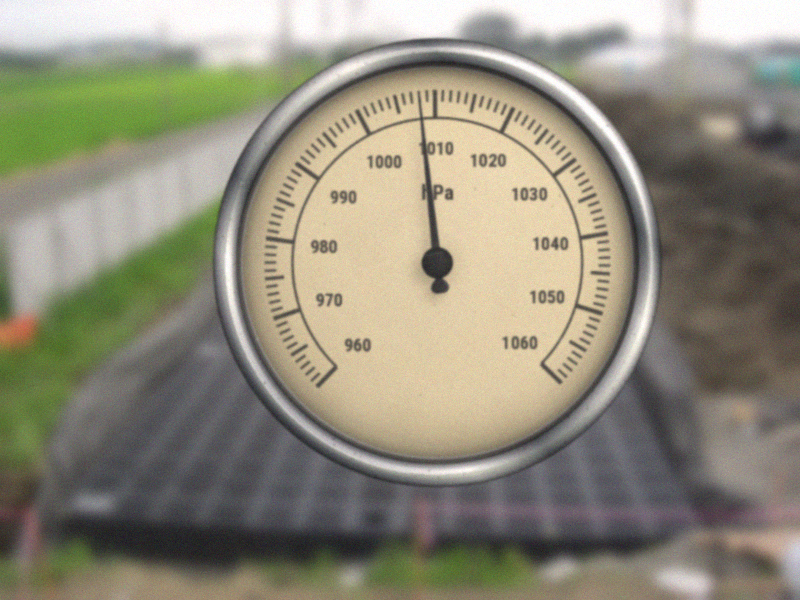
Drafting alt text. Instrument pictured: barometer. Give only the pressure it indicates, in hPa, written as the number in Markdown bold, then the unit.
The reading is **1008** hPa
